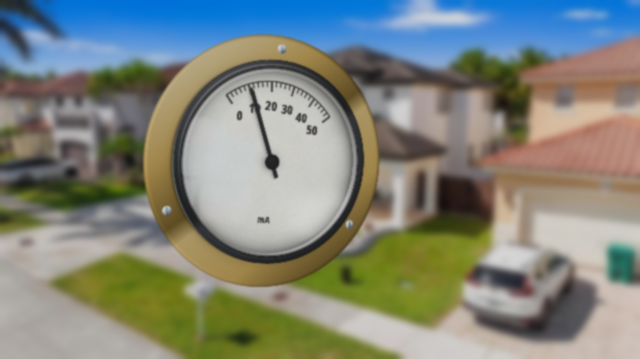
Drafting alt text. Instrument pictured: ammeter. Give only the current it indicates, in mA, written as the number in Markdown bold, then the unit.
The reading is **10** mA
